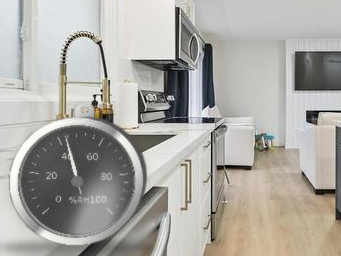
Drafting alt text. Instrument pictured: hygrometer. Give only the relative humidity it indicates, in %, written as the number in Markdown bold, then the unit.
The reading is **44** %
